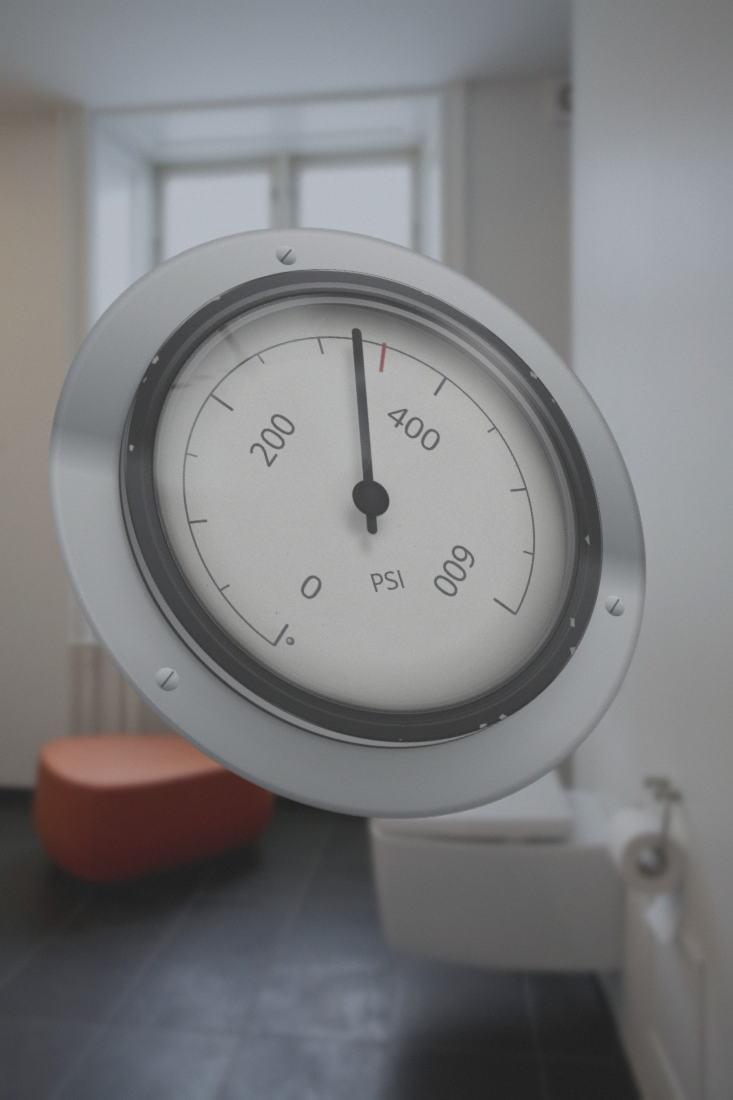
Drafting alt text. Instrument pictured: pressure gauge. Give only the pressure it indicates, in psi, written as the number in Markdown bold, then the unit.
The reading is **325** psi
